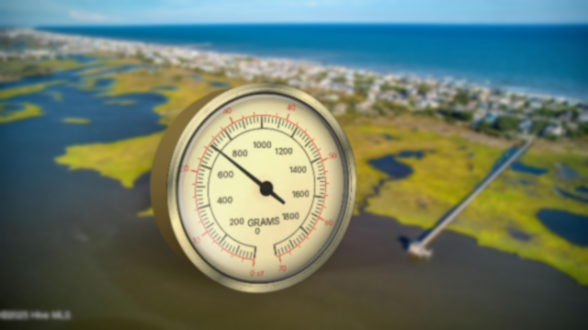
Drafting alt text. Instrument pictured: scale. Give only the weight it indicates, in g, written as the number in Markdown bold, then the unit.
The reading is **700** g
